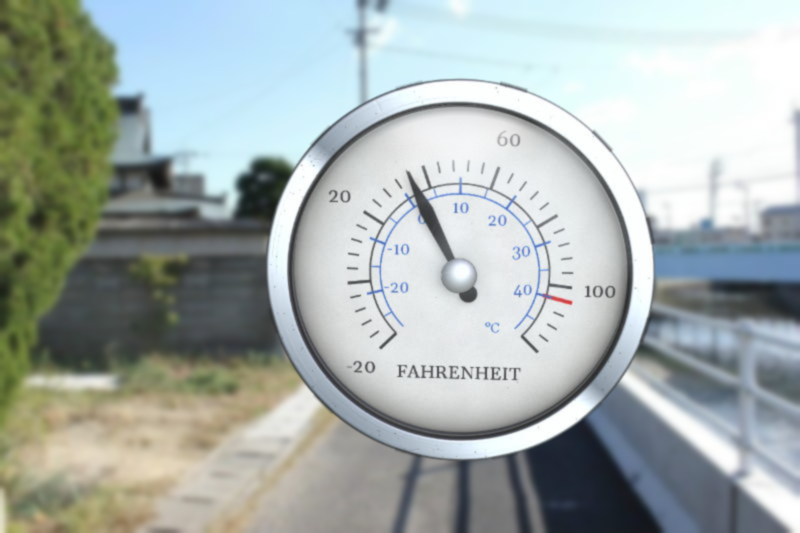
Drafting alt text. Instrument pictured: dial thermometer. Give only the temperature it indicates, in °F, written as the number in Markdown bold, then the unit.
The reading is **36** °F
